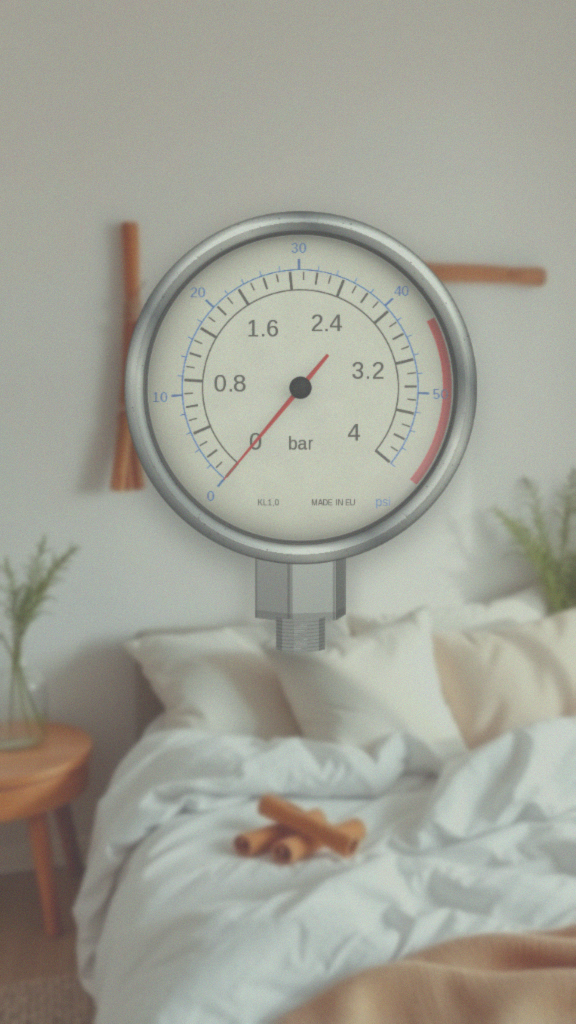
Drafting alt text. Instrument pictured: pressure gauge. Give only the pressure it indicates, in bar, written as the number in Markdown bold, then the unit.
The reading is **0** bar
